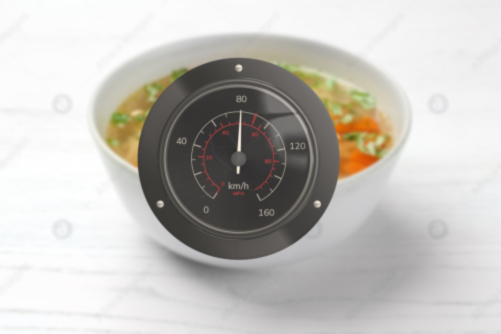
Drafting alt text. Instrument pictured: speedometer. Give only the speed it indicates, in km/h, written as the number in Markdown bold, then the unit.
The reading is **80** km/h
